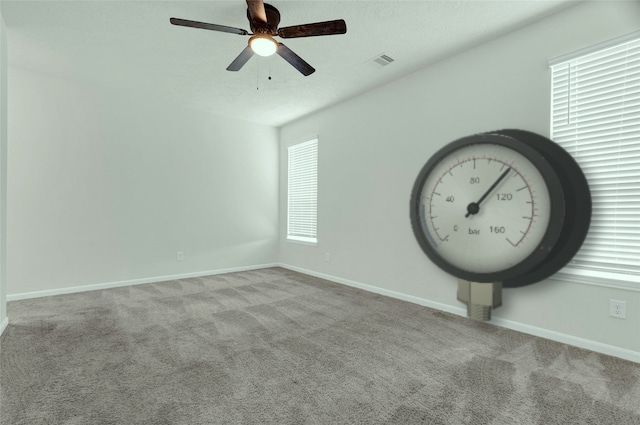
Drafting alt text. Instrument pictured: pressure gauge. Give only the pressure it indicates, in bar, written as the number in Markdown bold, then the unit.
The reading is **105** bar
